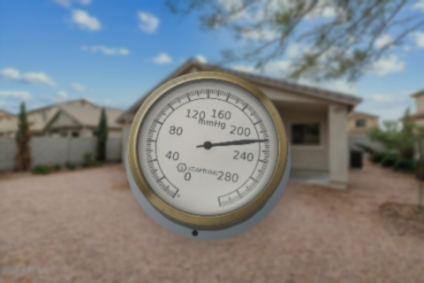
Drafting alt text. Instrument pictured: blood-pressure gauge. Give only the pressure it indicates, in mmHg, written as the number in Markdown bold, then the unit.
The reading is **220** mmHg
